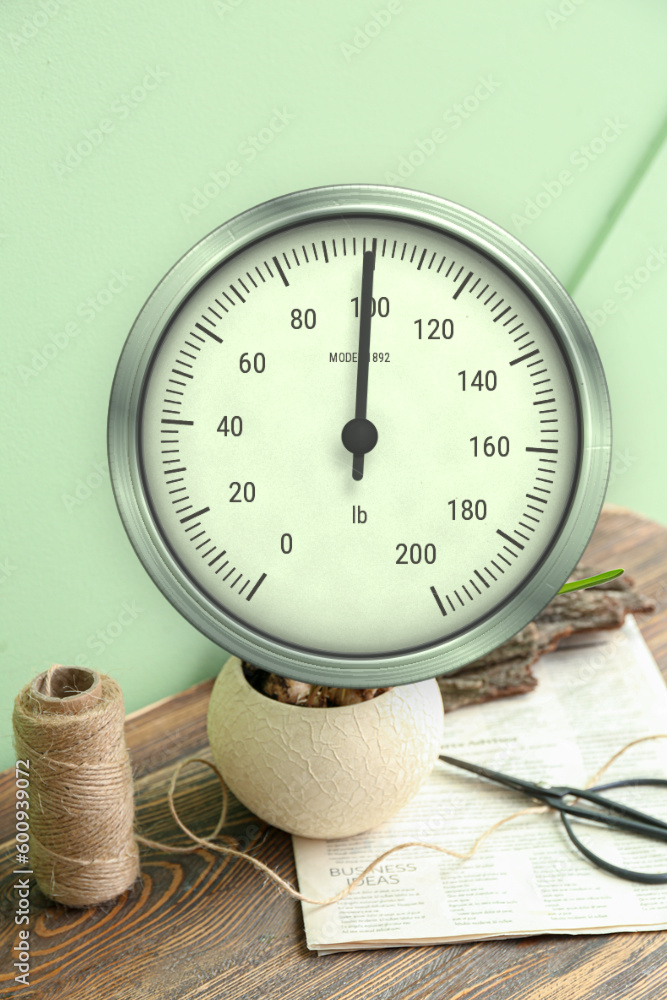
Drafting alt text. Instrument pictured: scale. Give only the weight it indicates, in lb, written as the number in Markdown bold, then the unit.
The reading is **99** lb
